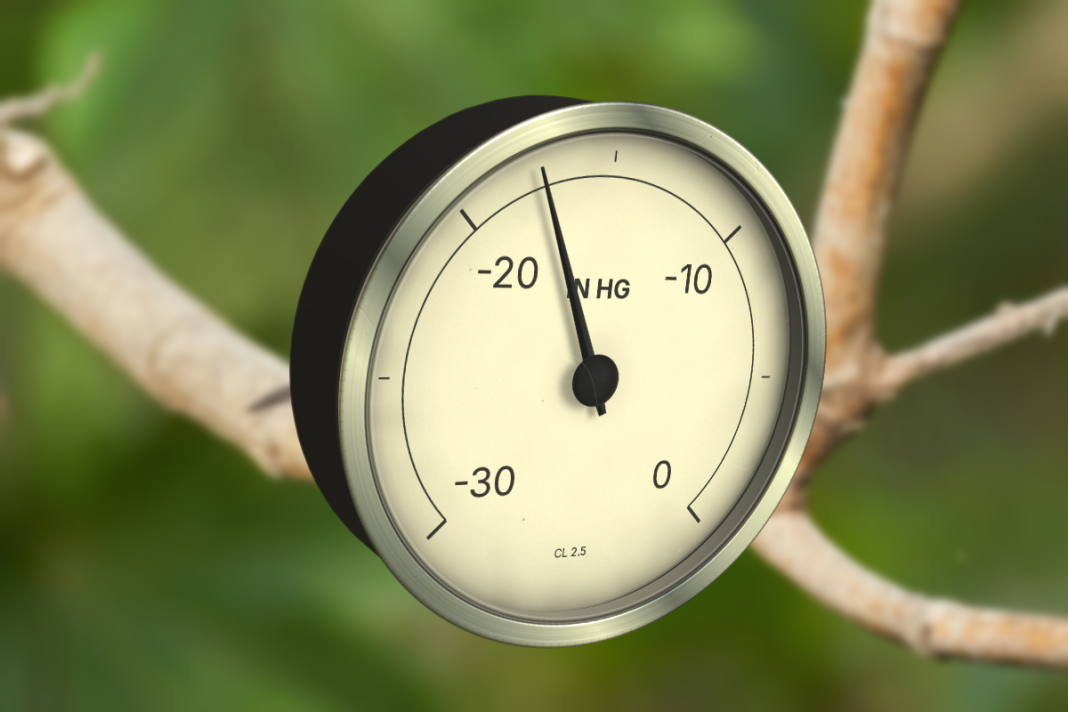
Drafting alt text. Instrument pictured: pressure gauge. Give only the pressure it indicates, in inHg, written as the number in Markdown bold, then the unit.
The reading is **-17.5** inHg
